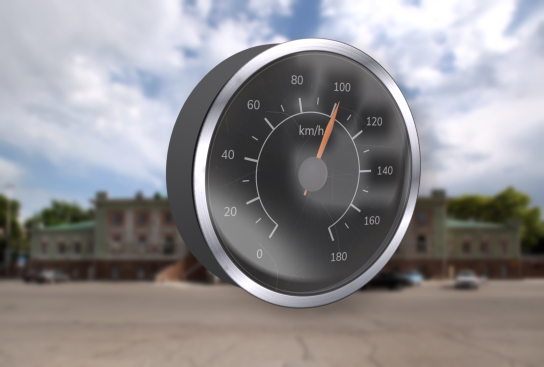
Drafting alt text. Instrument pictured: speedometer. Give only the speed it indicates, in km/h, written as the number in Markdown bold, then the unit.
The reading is **100** km/h
